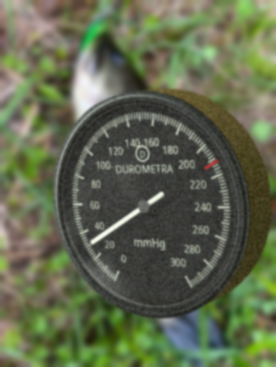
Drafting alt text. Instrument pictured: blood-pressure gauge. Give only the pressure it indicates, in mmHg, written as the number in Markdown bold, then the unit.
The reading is **30** mmHg
